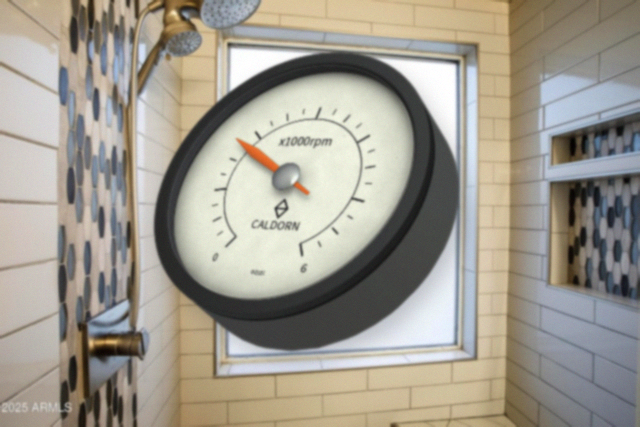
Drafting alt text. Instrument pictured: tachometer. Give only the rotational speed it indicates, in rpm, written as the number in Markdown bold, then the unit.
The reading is **1750** rpm
